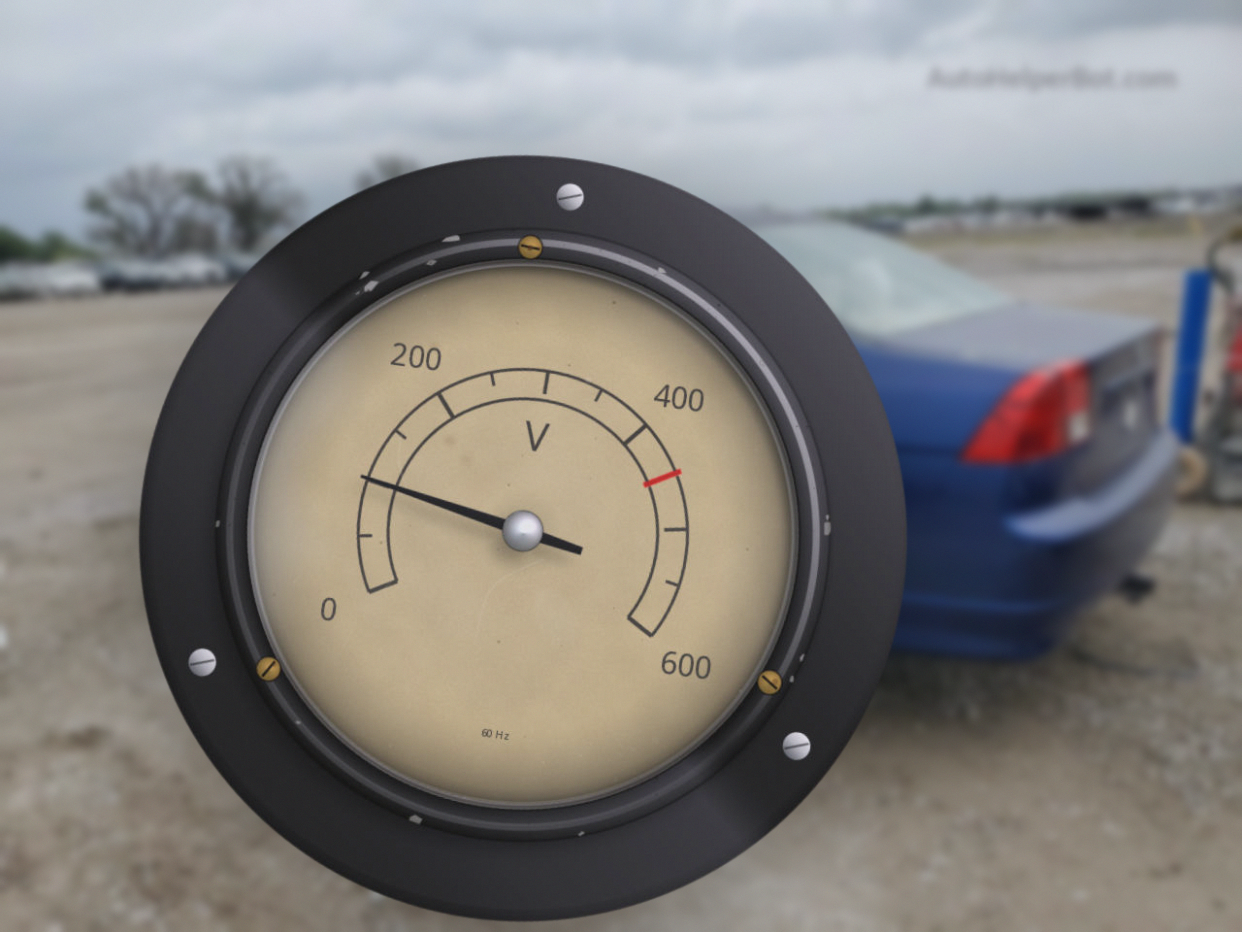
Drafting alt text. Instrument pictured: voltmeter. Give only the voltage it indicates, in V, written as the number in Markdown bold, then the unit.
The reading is **100** V
